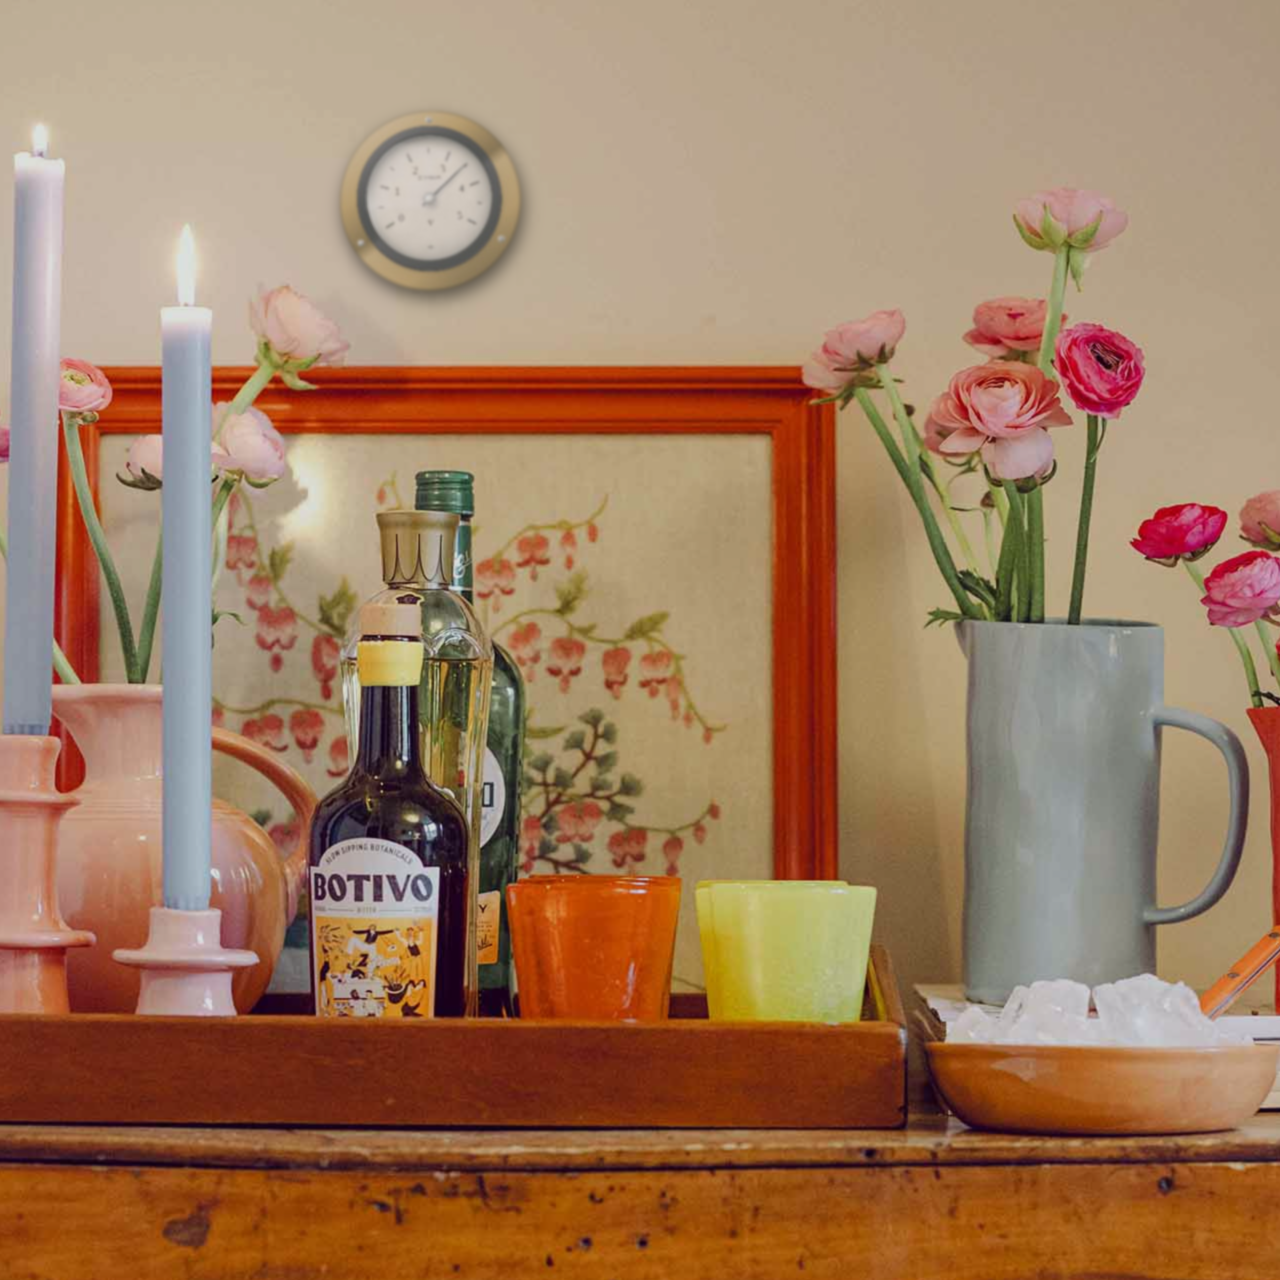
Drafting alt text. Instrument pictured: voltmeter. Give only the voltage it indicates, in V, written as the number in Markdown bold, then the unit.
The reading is **3.5** V
